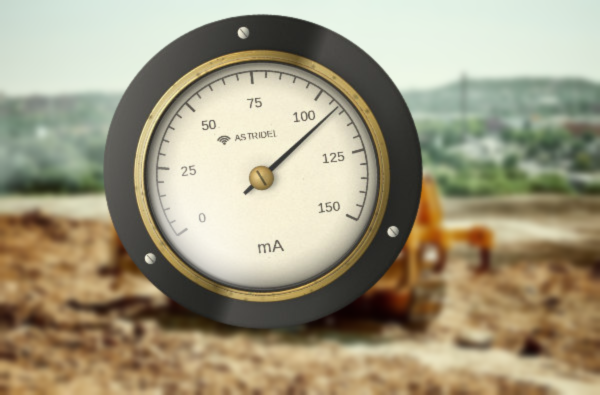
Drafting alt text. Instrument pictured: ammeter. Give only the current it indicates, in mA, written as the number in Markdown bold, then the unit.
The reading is **107.5** mA
